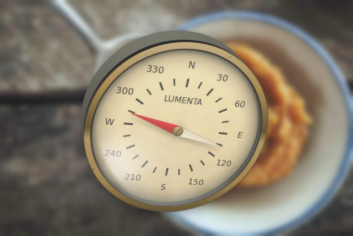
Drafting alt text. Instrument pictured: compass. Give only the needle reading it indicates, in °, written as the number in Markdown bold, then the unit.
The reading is **285** °
